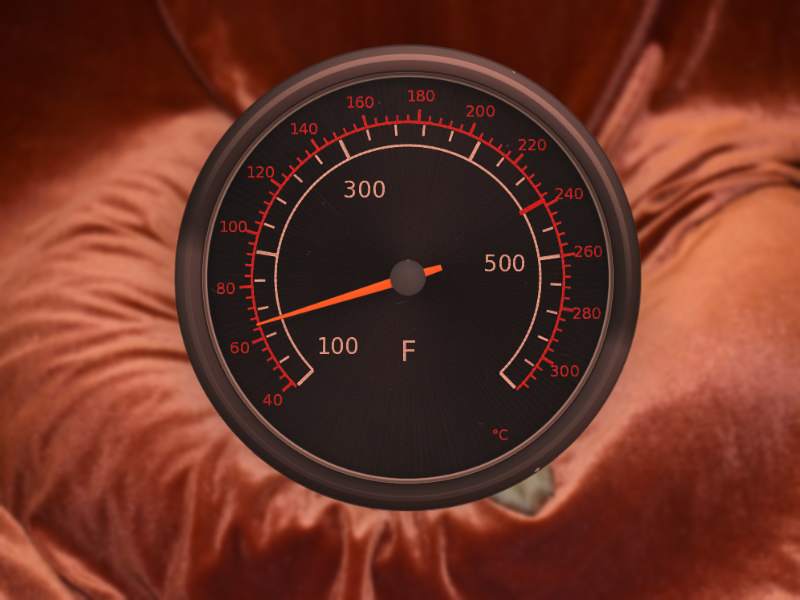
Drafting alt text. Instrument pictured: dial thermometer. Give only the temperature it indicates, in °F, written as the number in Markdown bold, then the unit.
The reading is **150** °F
